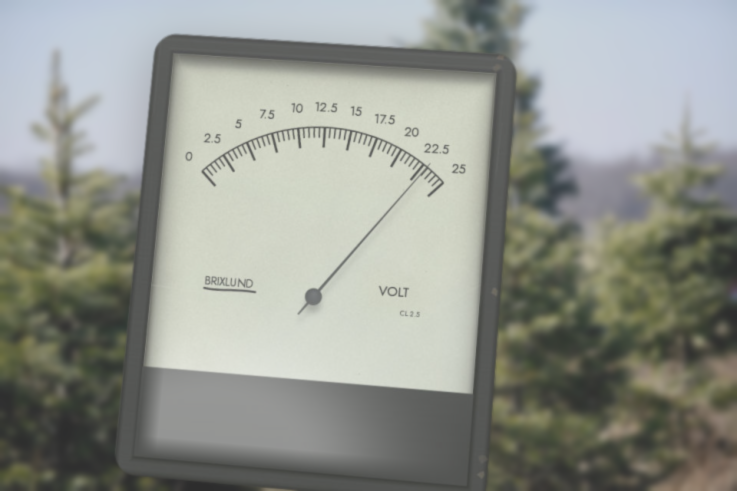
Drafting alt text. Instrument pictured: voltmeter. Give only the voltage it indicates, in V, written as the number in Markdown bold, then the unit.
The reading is **23** V
